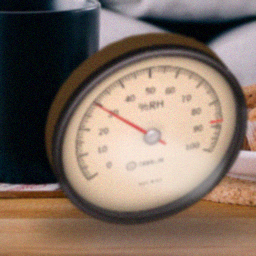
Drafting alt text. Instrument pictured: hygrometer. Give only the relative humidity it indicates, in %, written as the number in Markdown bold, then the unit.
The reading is **30** %
